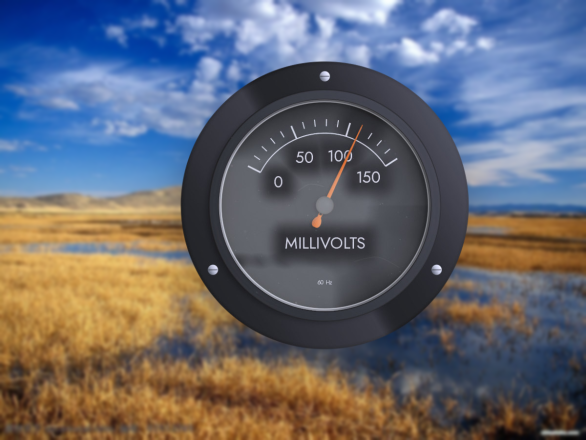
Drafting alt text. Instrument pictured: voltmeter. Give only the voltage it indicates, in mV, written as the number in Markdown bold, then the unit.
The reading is **110** mV
